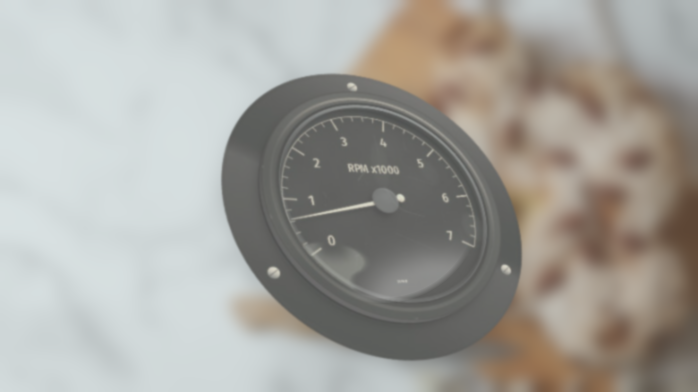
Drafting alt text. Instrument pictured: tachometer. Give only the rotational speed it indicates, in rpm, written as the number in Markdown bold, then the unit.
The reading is **600** rpm
